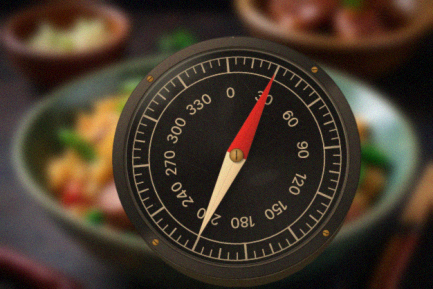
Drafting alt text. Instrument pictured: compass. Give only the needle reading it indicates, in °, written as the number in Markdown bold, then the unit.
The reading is **30** °
